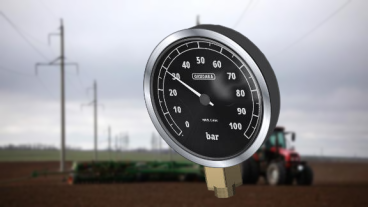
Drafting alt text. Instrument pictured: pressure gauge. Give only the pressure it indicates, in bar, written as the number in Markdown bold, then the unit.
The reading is **30** bar
